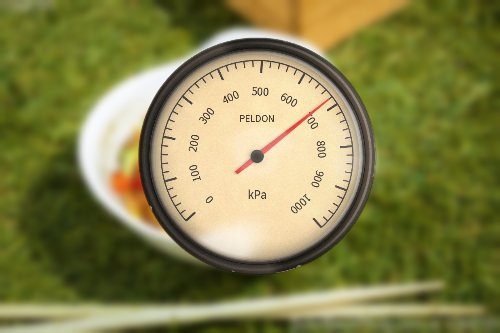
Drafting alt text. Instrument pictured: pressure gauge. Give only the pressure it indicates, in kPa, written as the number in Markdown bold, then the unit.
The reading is **680** kPa
